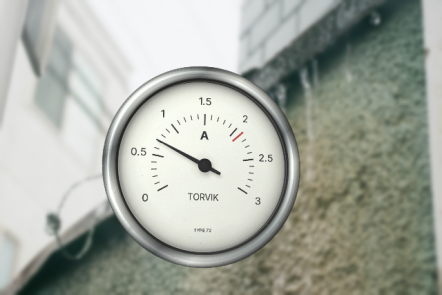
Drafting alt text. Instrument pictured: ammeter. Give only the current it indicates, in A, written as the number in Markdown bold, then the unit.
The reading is **0.7** A
